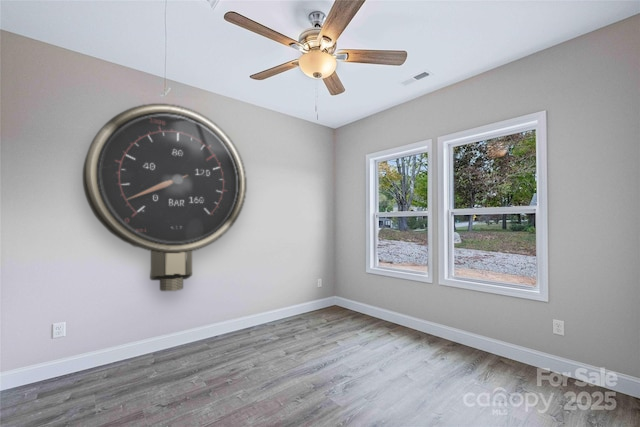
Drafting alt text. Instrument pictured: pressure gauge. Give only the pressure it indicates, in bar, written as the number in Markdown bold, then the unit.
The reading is **10** bar
